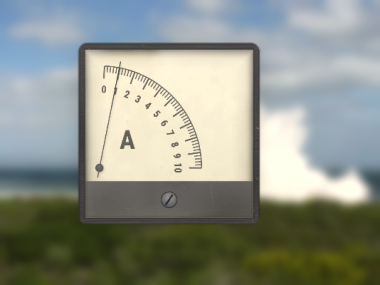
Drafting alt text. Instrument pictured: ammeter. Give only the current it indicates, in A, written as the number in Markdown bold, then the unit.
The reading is **1** A
